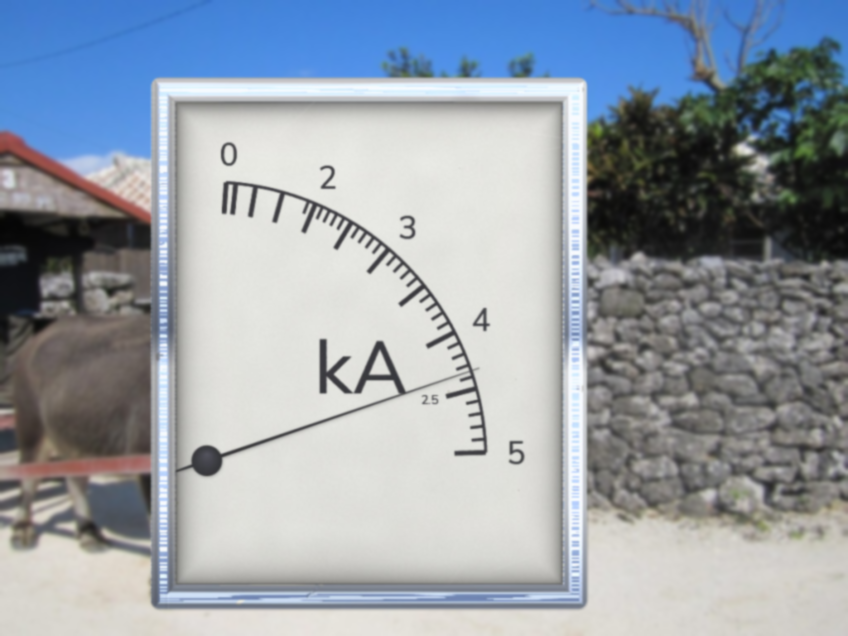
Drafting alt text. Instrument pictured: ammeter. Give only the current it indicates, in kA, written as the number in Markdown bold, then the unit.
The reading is **4.35** kA
